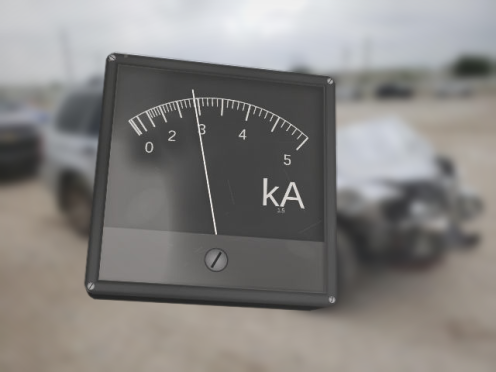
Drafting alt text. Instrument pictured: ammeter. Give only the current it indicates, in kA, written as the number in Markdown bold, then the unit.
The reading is **2.9** kA
